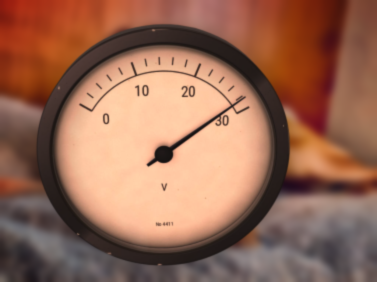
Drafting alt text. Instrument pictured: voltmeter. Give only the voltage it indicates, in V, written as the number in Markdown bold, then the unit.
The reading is **28** V
